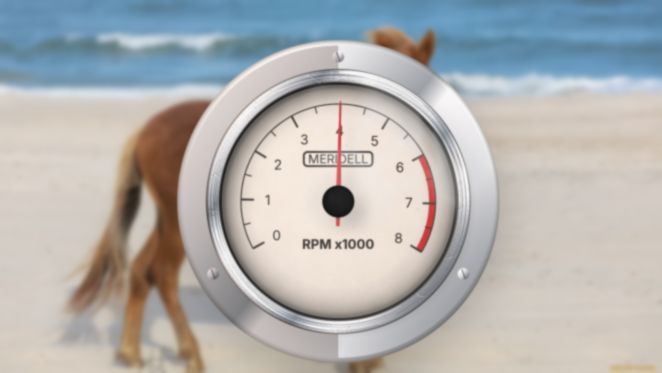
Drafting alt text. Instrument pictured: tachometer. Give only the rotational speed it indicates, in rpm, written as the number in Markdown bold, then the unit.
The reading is **4000** rpm
